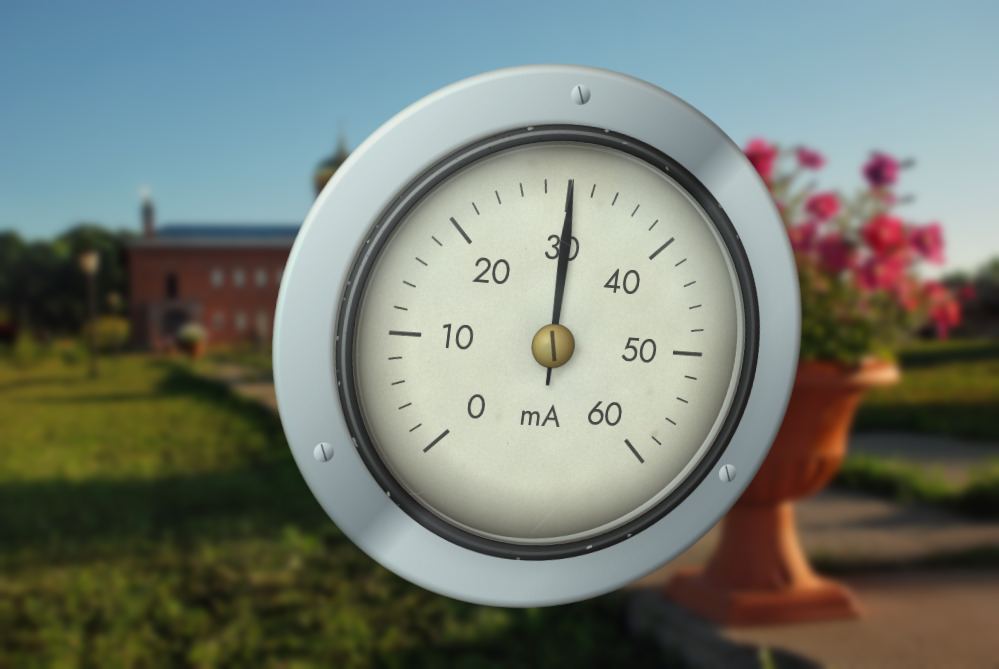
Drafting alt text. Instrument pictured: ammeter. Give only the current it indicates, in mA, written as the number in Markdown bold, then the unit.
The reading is **30** mA
